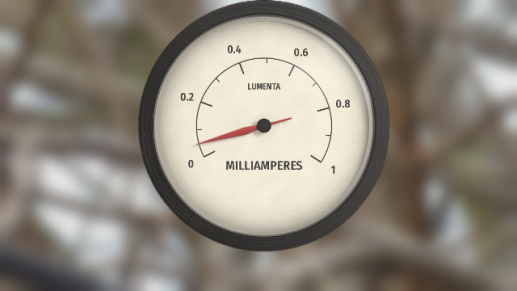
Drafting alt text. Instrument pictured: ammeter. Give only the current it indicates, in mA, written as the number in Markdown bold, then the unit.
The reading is **0.05** mA
